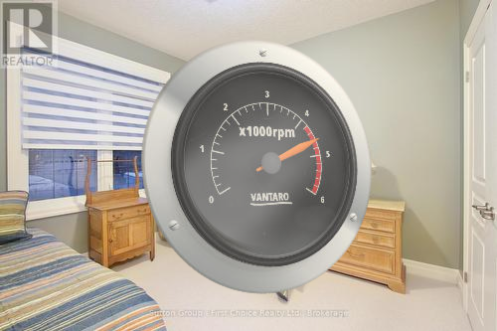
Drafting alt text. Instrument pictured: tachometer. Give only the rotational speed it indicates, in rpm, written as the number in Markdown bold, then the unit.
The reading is **4600** rpm
